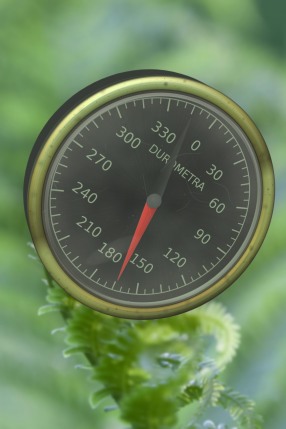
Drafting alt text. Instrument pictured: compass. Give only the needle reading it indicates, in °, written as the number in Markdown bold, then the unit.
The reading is **165** °
